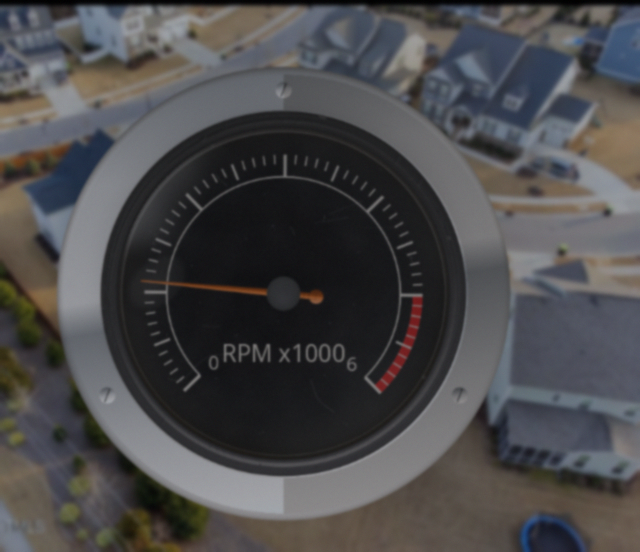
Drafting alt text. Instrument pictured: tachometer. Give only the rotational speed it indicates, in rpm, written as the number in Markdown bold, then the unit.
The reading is **1100** rpm
